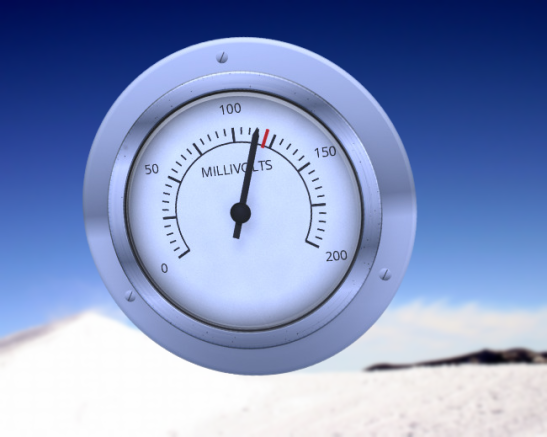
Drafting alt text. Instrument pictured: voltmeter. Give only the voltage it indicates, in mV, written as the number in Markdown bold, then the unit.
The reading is **115** mV
